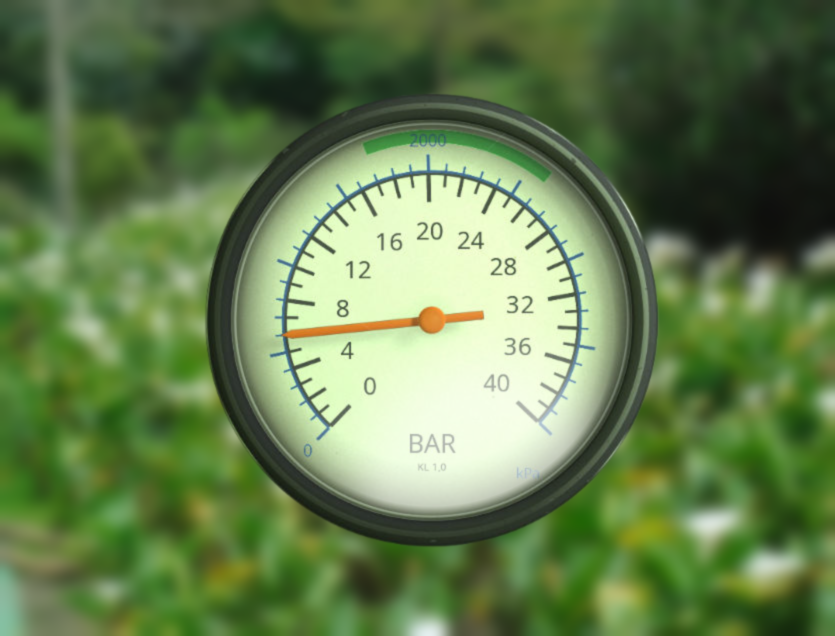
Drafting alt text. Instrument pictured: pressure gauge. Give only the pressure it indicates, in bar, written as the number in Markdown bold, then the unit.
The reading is **6** bar
